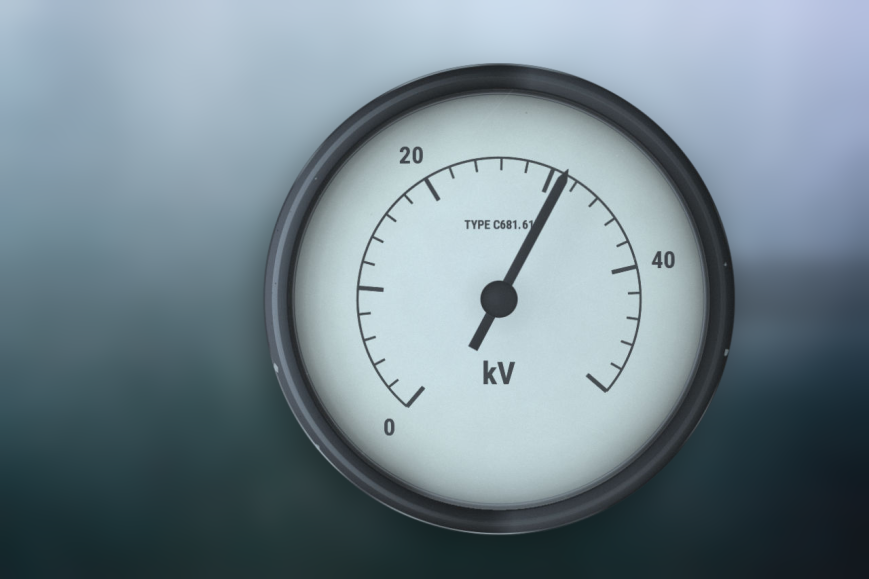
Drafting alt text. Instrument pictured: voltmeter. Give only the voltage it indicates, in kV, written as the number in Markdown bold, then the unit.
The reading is **31** kV
